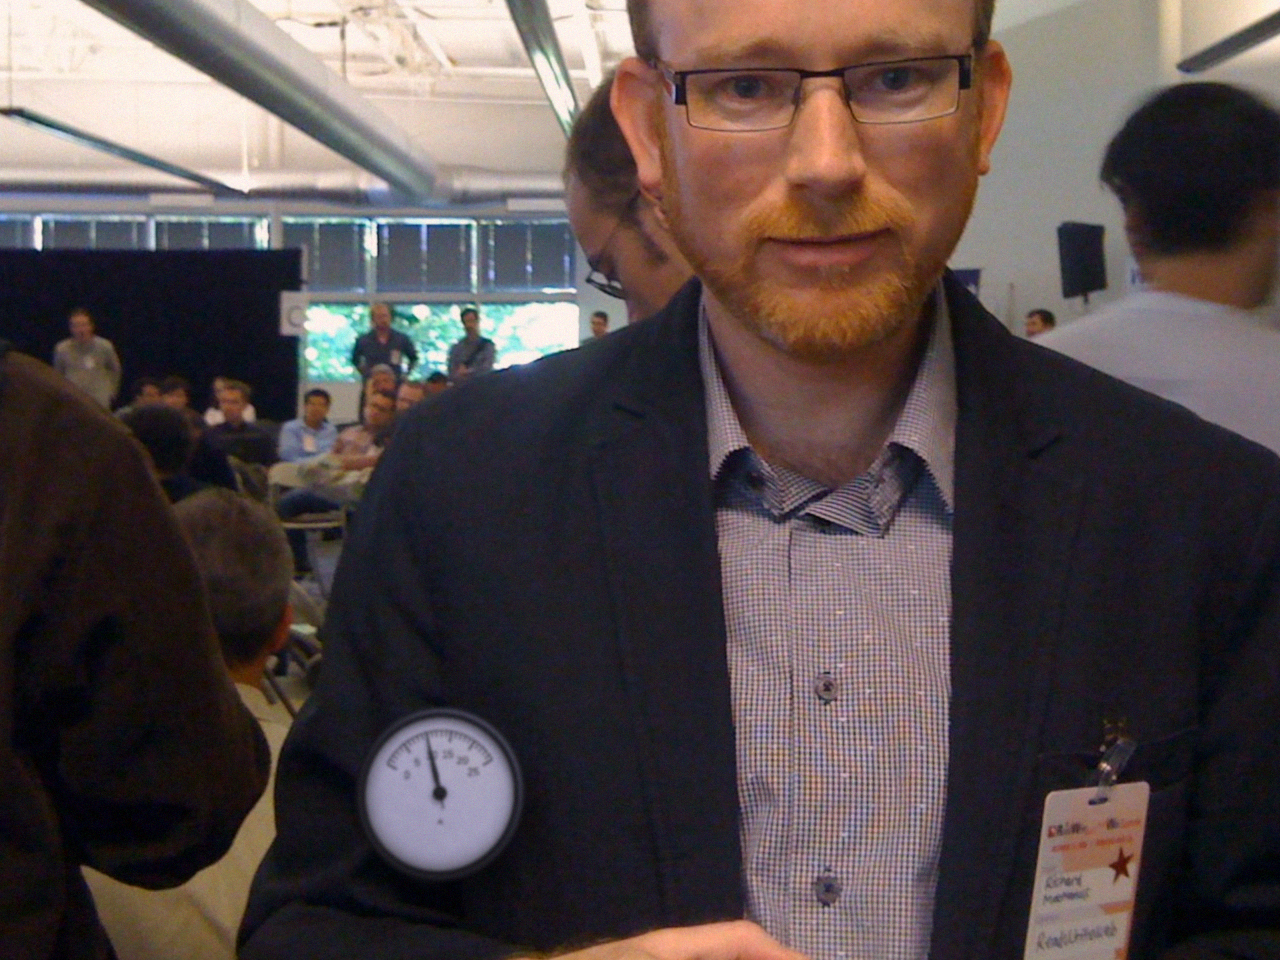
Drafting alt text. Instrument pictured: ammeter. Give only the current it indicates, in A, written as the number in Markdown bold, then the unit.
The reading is **10** A
